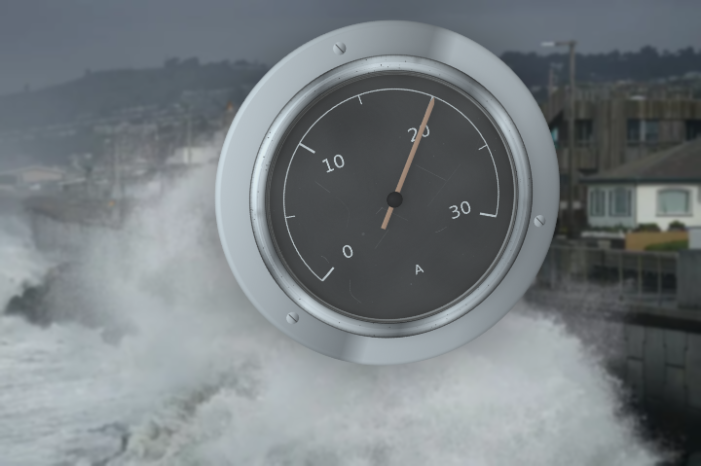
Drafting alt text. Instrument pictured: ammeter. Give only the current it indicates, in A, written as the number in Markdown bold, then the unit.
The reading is **20** A
